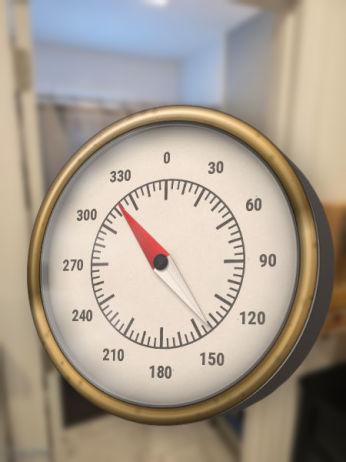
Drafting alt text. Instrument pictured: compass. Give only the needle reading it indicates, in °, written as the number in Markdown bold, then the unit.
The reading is **320** °
